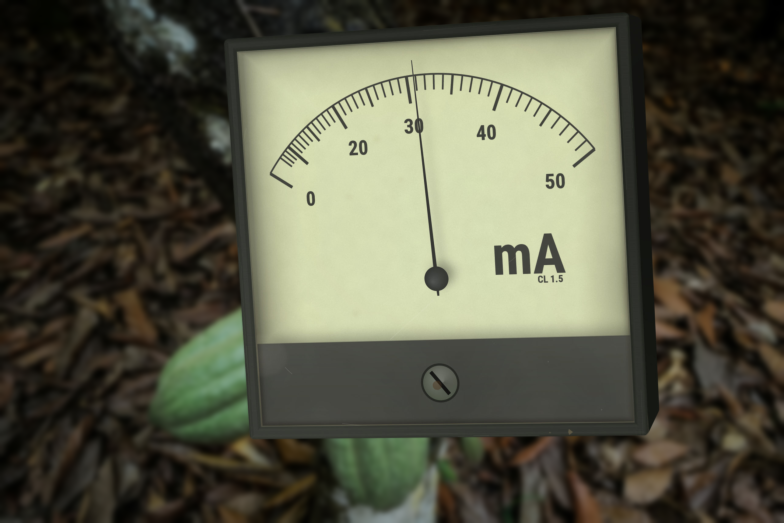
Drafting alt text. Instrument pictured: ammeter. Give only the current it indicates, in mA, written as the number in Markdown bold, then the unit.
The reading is **31** mA
